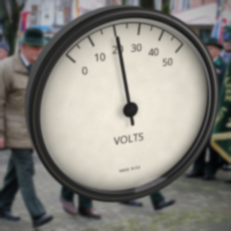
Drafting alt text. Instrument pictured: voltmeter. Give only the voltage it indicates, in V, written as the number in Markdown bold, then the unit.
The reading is **20** V
